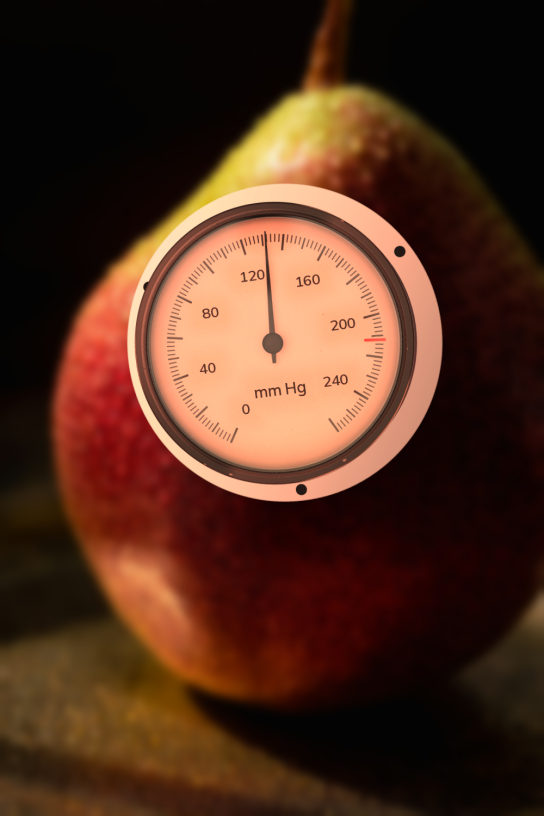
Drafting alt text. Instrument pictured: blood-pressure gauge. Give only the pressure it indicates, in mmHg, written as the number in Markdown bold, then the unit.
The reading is **132** mmHg
